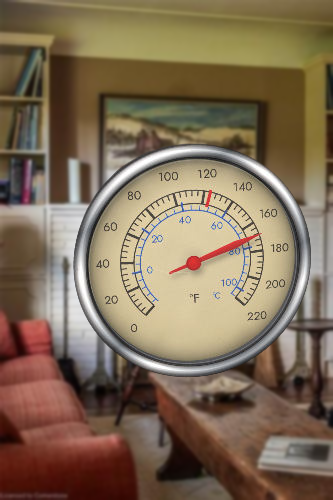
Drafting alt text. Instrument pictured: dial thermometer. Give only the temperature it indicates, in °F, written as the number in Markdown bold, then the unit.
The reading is **168** °F
